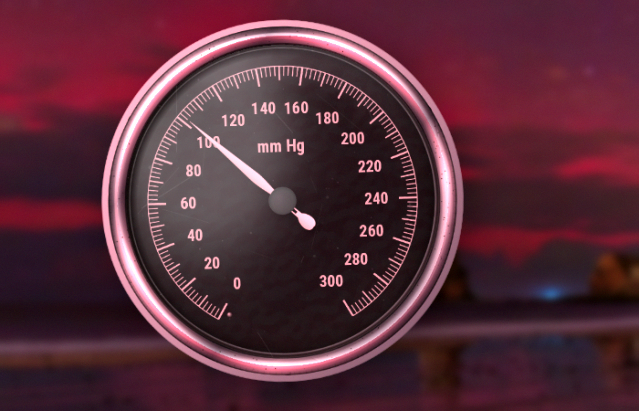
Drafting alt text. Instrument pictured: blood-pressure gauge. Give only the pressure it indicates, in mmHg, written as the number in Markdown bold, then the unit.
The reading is **102** mmHg
